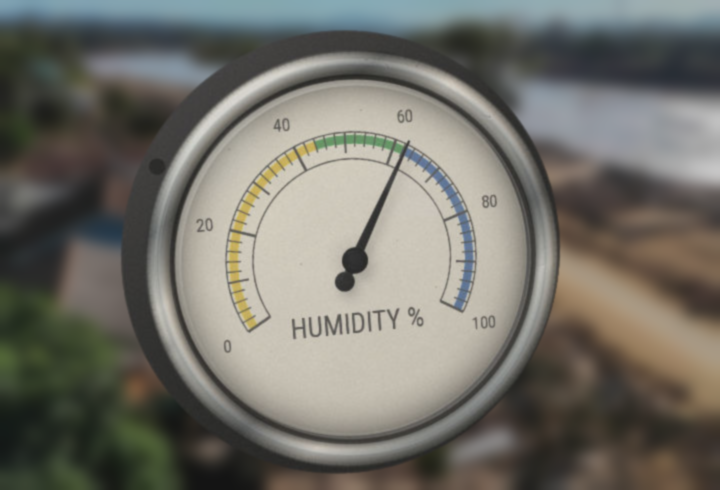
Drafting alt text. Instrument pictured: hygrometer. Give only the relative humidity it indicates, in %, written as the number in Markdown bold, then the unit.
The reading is **62** %
